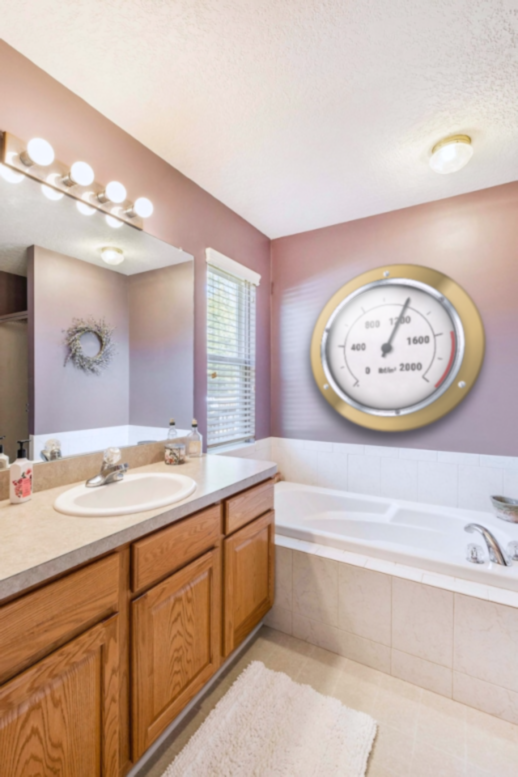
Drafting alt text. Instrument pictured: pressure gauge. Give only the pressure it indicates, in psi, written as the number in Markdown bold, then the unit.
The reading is **1200** psi
